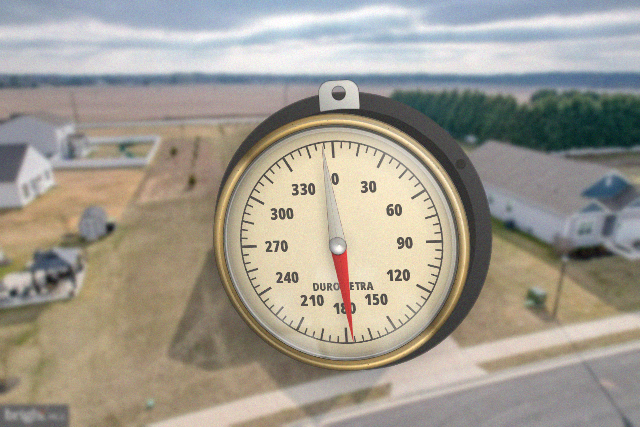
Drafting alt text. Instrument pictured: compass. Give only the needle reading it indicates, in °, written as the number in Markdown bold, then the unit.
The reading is **175** °
